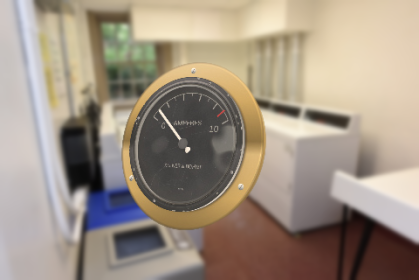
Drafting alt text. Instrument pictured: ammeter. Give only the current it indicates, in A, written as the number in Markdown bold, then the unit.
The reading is **1** A
